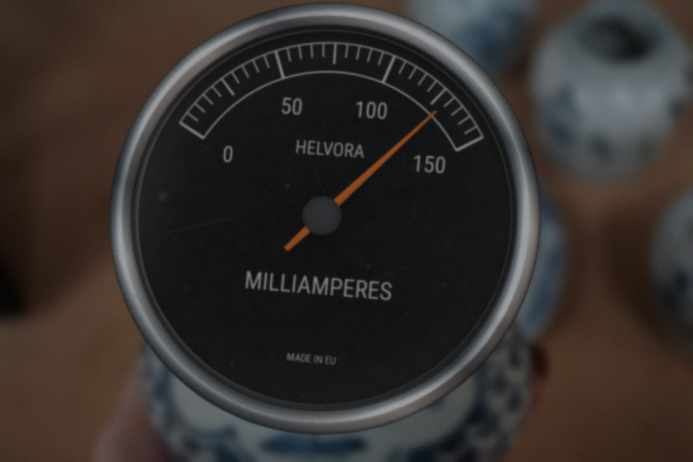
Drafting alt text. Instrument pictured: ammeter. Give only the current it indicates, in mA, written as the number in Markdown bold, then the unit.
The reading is **130** mA
